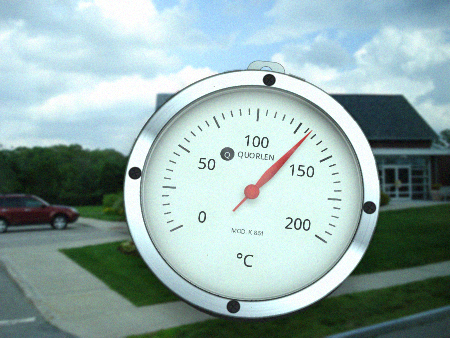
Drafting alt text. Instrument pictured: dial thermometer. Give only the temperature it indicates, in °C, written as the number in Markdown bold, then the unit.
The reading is **132.5** °C
